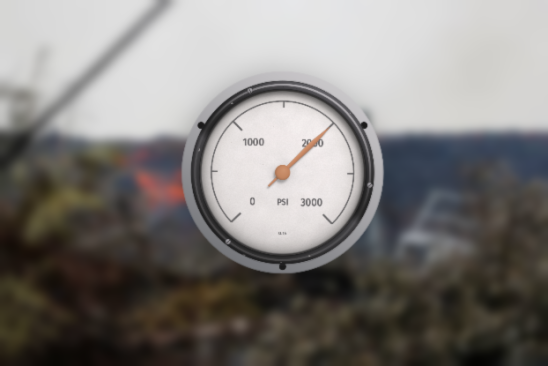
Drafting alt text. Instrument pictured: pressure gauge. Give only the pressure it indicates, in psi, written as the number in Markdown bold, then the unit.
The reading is **2000** psi
